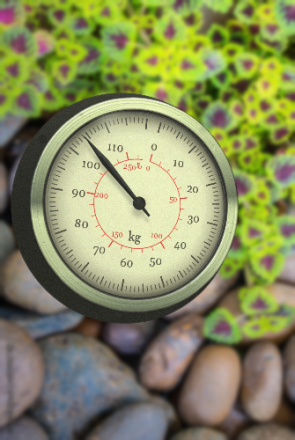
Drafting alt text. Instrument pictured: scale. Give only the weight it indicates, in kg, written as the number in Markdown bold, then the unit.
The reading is **104** kg
